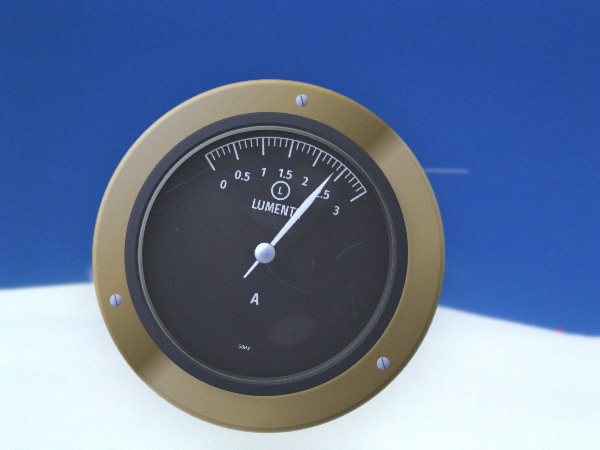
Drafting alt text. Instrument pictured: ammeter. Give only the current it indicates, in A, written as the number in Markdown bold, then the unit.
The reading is **2.4** A
